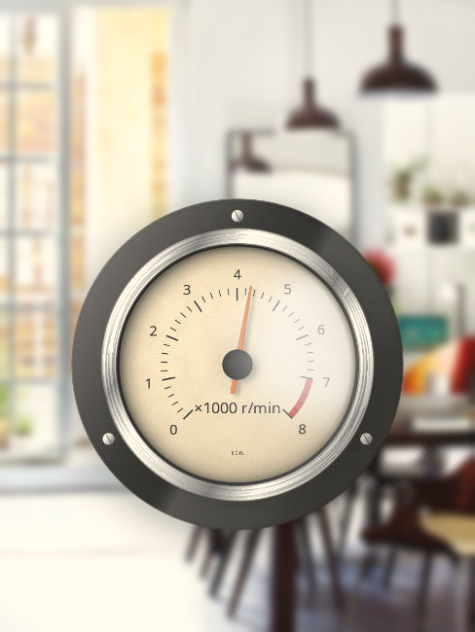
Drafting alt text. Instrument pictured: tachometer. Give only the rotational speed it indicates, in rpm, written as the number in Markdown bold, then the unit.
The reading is **4300** rpm
